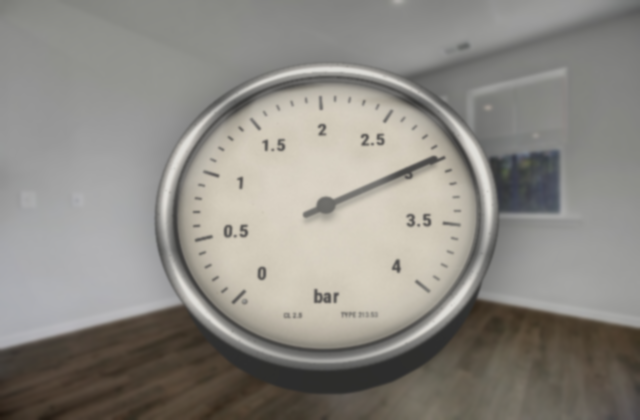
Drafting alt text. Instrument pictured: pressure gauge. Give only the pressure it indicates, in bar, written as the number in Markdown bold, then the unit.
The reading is **3** bar
